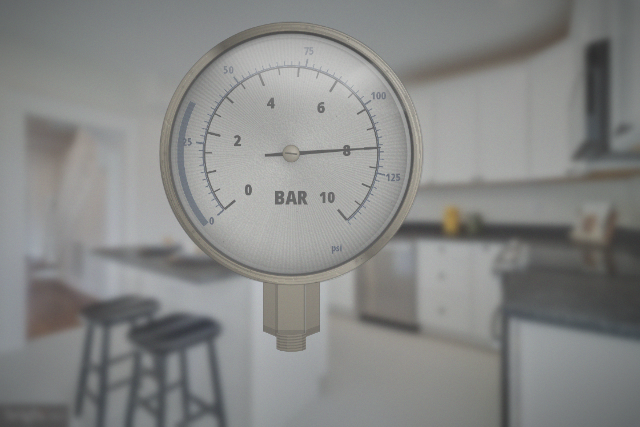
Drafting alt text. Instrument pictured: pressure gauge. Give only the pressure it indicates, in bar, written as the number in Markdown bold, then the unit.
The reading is **8** bar
